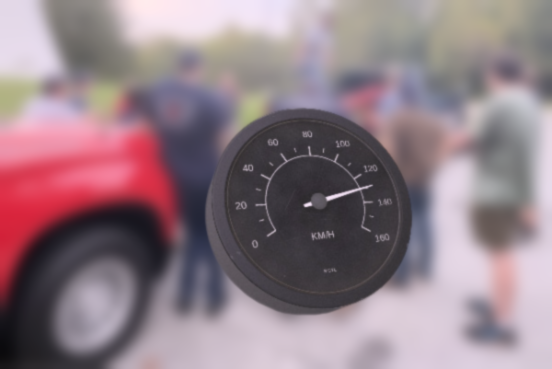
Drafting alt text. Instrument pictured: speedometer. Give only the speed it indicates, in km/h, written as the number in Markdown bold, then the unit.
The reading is **130** km/h
